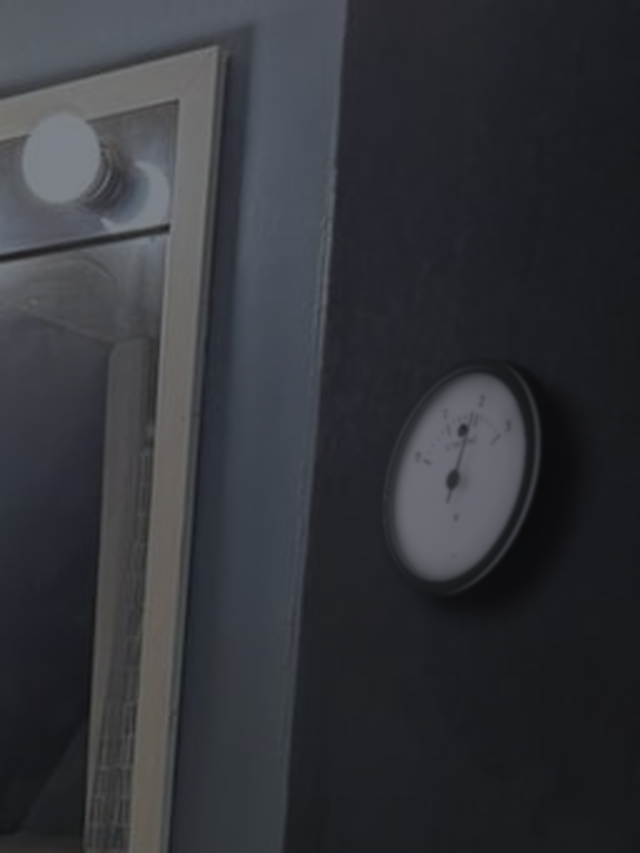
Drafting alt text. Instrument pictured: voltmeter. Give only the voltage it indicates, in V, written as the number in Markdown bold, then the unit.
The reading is **2** V
